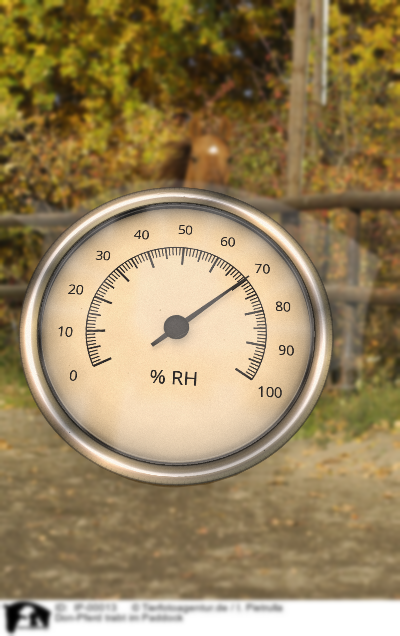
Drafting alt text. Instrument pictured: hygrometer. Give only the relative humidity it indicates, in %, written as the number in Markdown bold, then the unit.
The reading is **70** %
